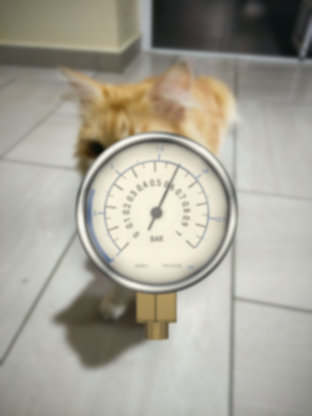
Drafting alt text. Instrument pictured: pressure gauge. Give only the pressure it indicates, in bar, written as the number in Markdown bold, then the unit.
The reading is **0.6** bar
